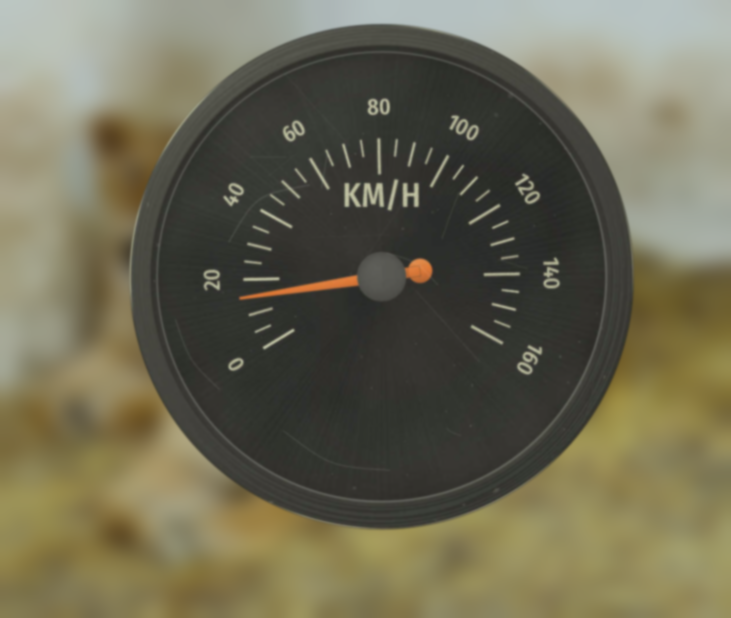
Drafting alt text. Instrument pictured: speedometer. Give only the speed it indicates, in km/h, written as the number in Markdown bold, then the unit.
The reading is **15** km/h
